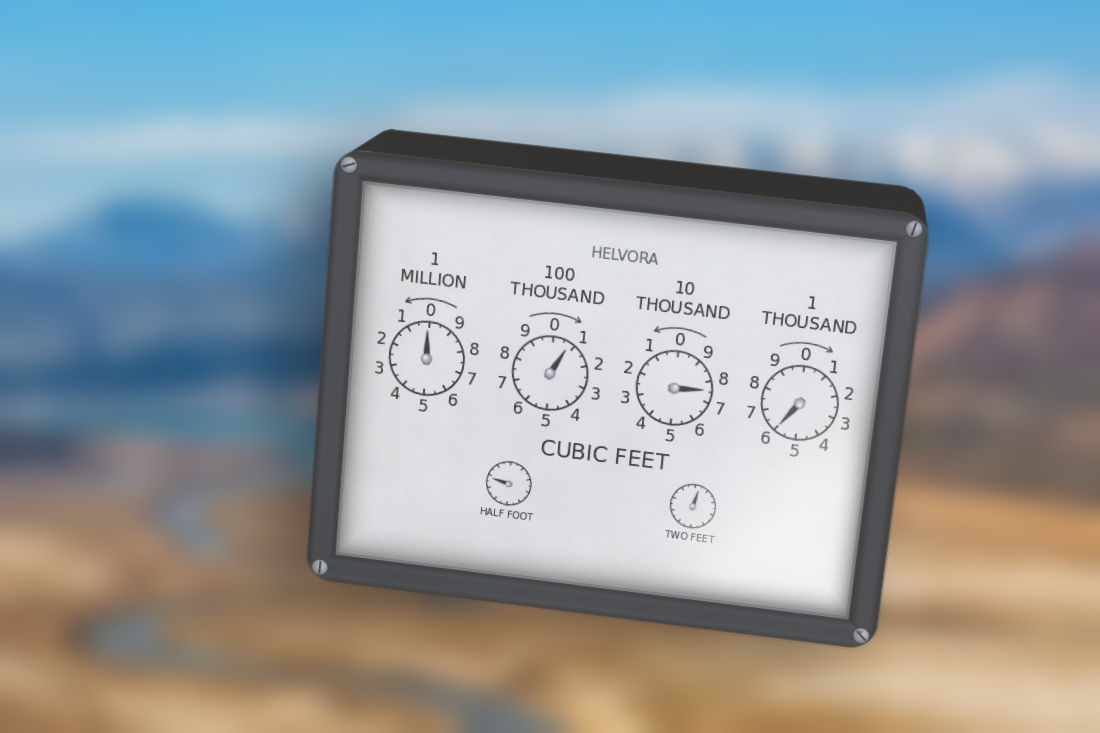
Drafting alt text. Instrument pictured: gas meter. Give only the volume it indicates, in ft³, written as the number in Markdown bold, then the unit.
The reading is **7600** ft³
